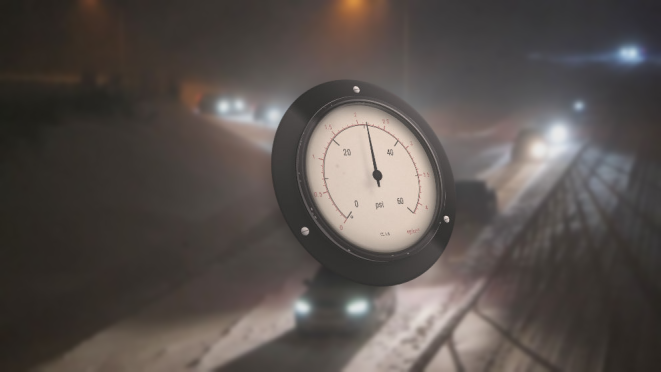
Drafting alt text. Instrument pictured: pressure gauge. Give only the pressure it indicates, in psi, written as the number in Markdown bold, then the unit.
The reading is **30** psi
